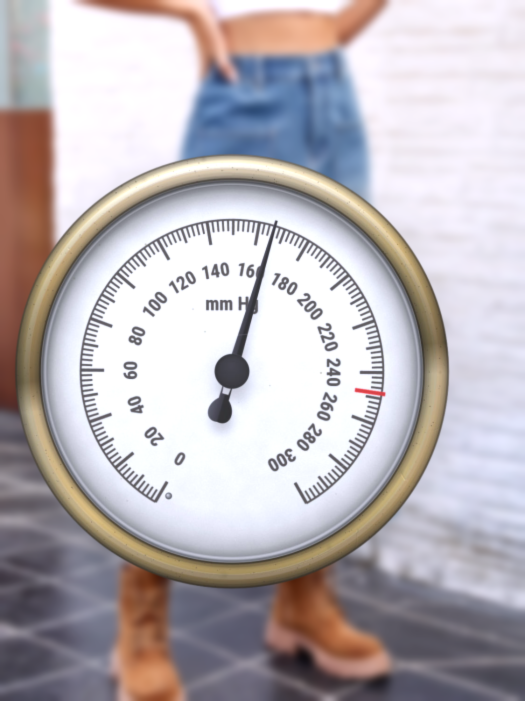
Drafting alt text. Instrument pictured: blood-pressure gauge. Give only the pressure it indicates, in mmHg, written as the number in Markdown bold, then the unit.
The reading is **166** mmHg
